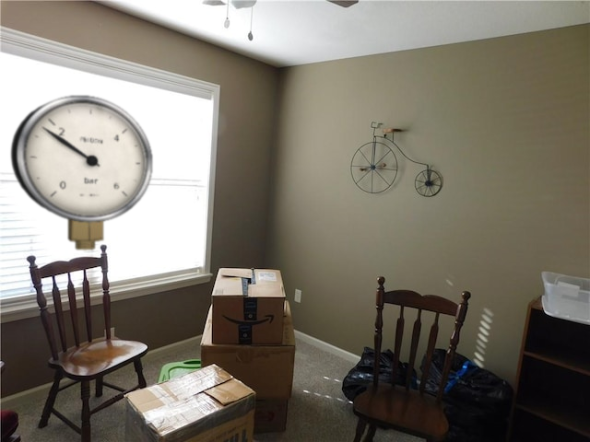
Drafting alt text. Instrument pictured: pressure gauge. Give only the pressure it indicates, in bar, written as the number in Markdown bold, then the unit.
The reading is **1.75** bar
